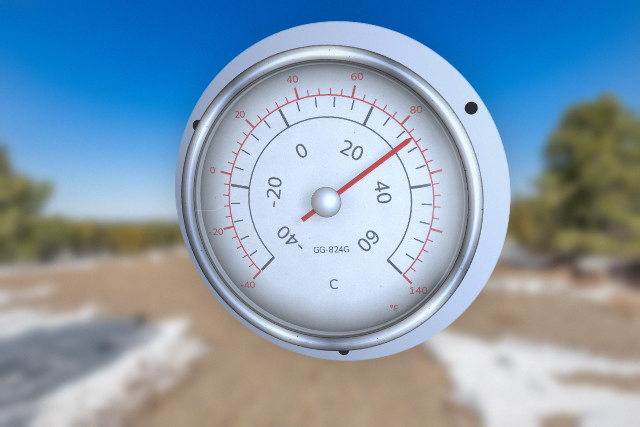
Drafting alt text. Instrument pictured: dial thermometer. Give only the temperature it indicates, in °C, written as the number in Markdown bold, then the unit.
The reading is **30** °C
